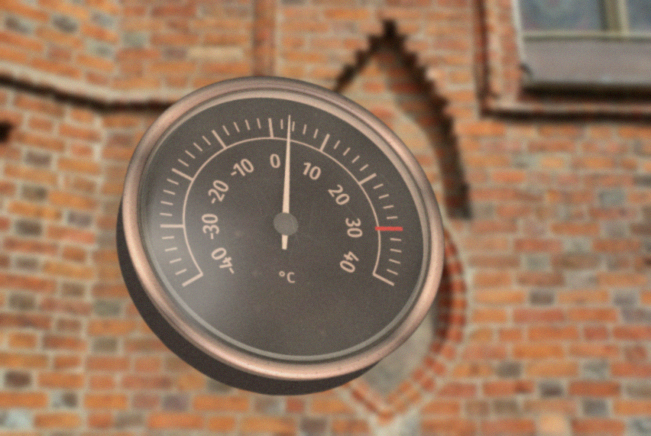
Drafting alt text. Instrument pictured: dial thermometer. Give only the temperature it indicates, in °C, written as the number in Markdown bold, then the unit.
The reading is **3** °C
